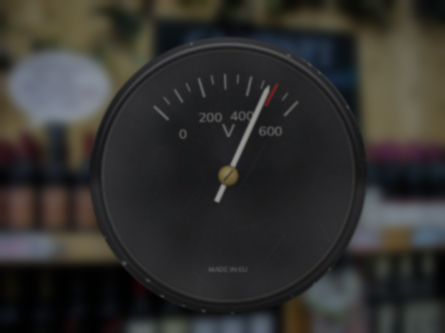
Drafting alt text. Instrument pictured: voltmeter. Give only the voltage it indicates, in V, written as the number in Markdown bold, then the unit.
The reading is **475** V
